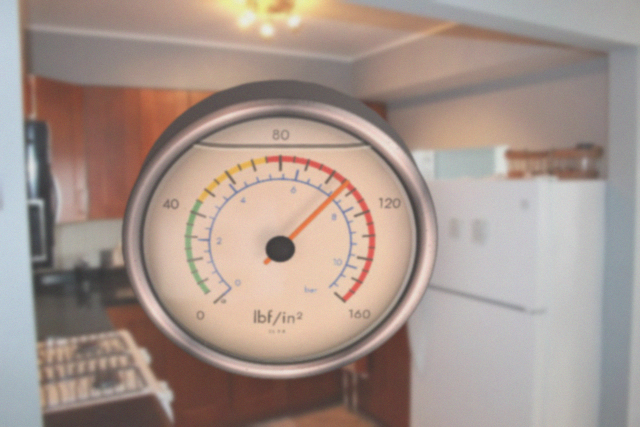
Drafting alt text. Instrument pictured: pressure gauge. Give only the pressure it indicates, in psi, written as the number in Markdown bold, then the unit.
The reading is **105** psi
